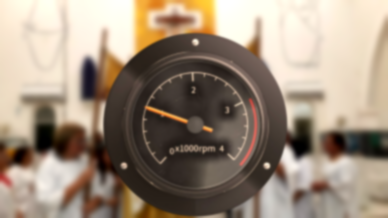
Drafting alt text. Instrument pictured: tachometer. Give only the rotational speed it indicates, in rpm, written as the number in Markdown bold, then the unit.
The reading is **1000** rpm
